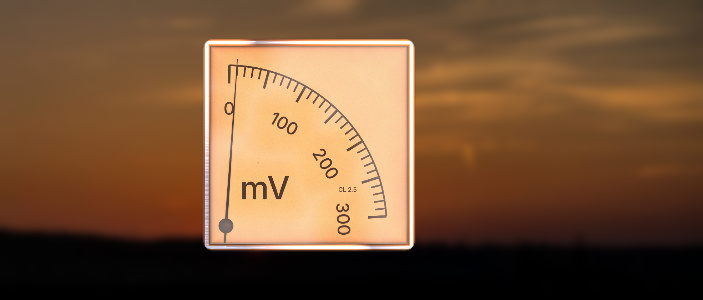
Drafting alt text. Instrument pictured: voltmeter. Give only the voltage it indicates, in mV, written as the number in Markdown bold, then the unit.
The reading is **10** mV
